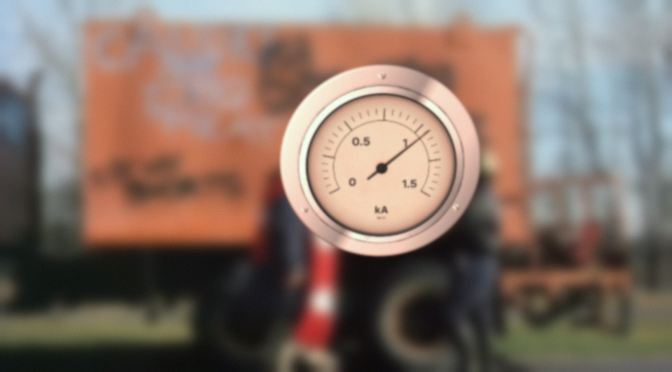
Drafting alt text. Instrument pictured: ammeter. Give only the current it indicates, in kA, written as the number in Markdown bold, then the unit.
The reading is **1.05** kA
